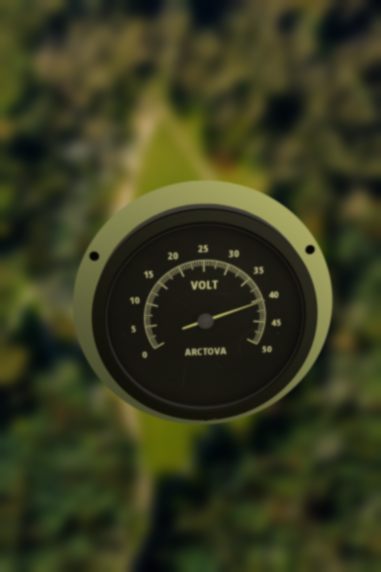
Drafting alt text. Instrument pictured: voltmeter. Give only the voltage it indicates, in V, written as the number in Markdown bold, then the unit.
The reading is **40** V
